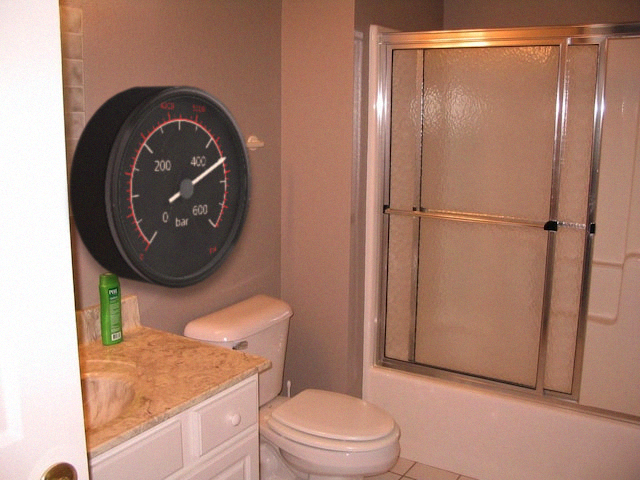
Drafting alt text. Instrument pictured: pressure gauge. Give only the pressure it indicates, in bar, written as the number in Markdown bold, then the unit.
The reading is **450** bar
